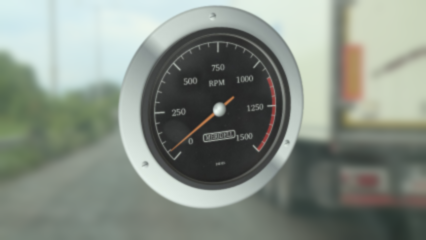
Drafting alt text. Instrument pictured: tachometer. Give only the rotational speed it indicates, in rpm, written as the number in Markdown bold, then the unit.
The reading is **50** rpm
